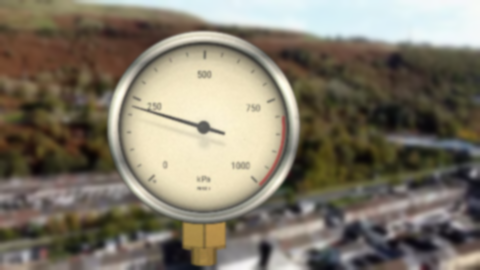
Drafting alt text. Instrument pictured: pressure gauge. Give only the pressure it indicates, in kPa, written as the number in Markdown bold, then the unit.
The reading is **225** kPa
